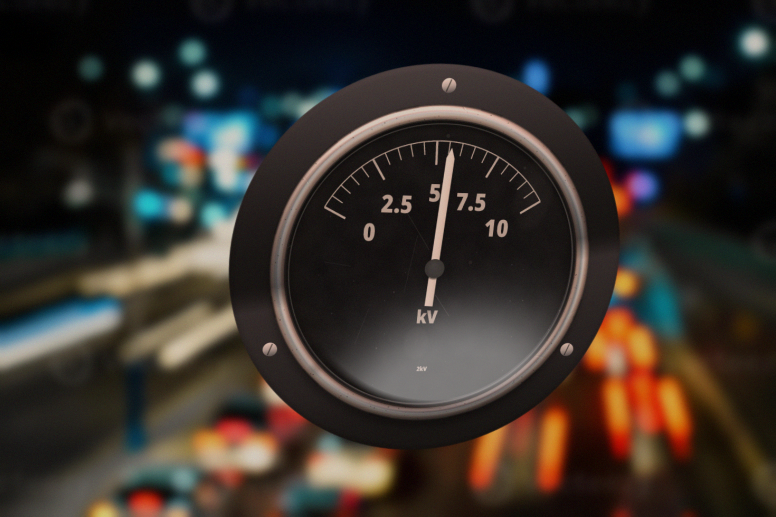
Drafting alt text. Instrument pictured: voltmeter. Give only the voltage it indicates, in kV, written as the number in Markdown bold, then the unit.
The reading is **5.5** kV
